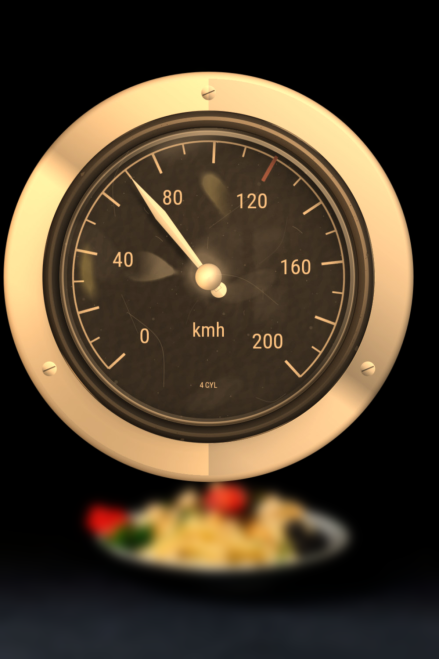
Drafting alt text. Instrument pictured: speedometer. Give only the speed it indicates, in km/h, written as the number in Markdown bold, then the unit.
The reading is **70** km/h
